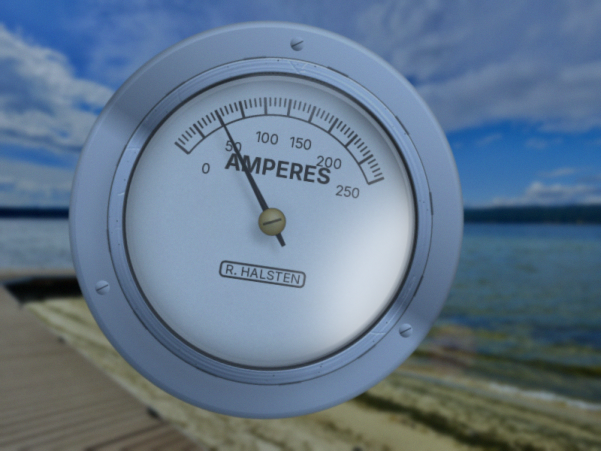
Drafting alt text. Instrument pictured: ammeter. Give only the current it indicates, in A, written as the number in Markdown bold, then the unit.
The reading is **50** A
